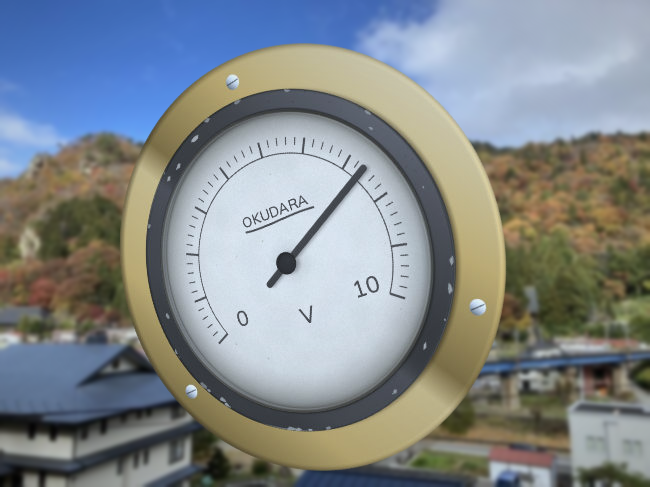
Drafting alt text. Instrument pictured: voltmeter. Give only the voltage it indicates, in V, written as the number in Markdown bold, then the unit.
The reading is **7.4** V
